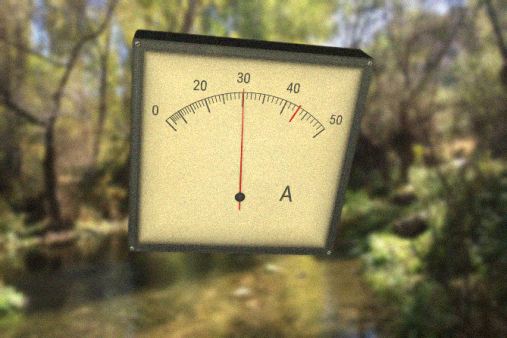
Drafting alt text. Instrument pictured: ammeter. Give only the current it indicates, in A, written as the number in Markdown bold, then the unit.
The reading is **30** A
